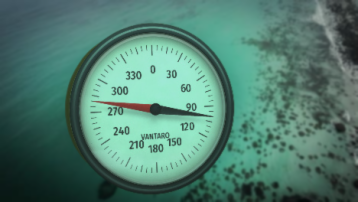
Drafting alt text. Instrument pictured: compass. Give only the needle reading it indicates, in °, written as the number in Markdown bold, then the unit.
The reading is **280** °
